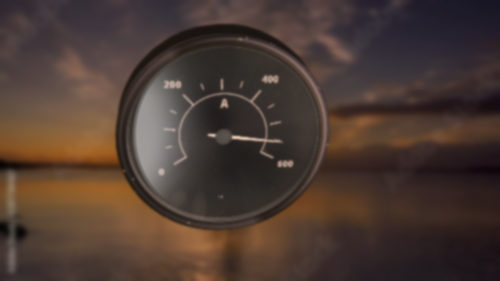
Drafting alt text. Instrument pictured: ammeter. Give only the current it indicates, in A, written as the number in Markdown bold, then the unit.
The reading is **550** A
